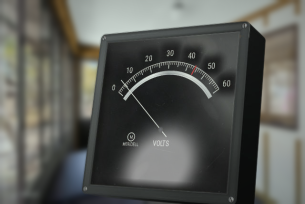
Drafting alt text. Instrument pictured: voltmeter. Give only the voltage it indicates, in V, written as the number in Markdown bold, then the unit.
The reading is **5** V
